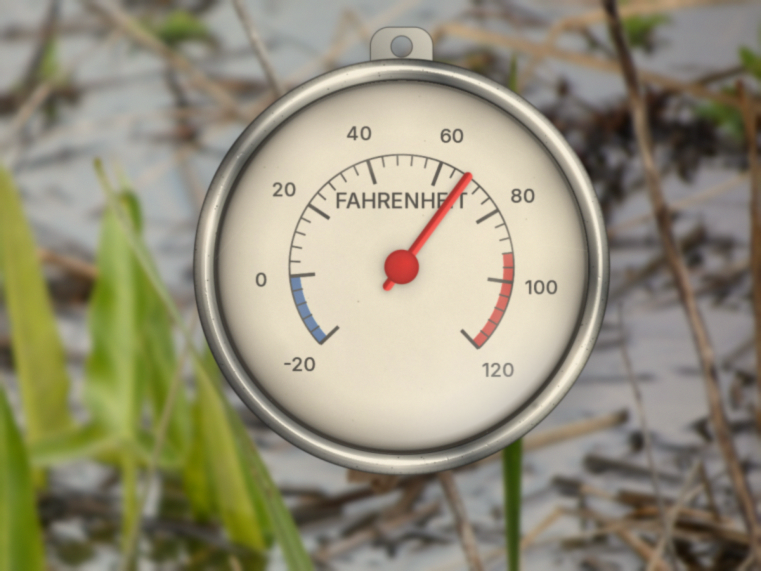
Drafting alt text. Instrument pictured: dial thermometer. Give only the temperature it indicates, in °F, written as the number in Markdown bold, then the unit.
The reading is **68** °F
